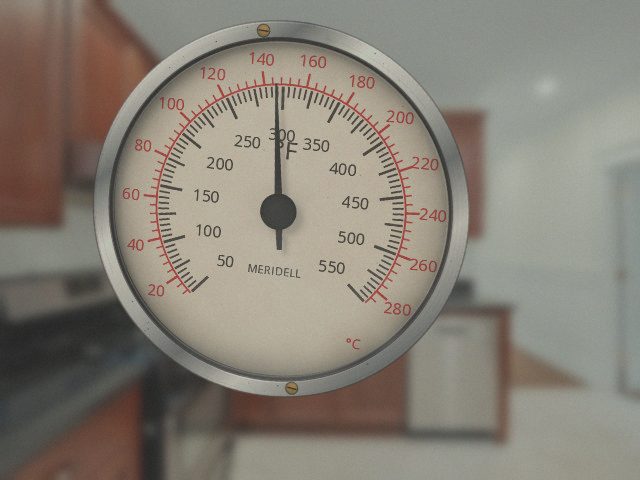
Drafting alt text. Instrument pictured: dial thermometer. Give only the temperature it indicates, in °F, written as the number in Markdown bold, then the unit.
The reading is **295** °F
